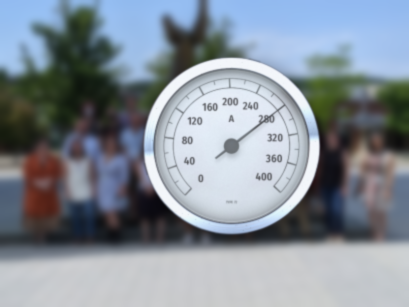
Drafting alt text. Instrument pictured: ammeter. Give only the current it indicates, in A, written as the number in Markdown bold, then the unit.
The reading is **280** A
